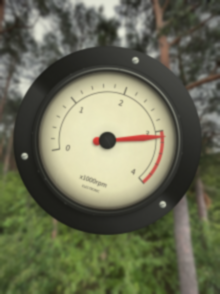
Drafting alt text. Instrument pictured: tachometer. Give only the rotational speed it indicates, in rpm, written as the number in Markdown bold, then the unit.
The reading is **3100** rpm
